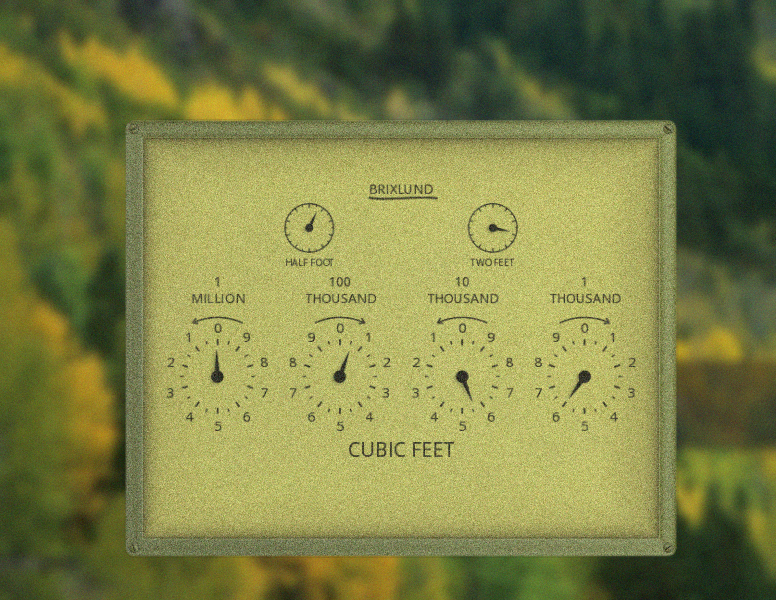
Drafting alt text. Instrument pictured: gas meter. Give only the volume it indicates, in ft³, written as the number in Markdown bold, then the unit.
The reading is **5600** ft³
